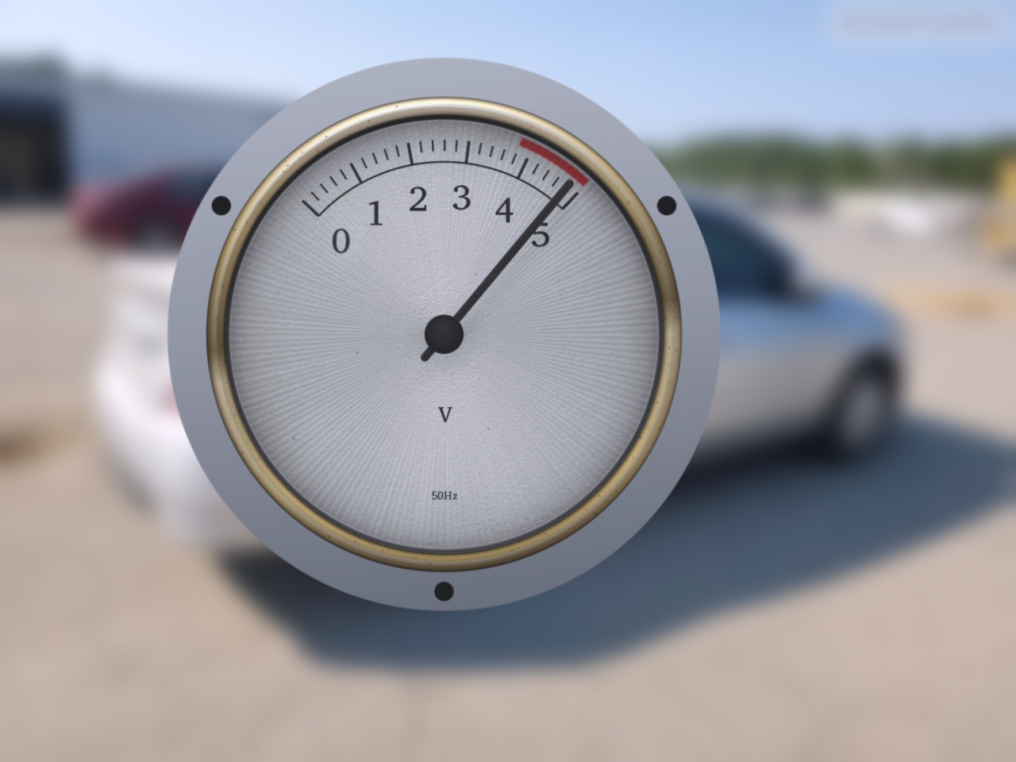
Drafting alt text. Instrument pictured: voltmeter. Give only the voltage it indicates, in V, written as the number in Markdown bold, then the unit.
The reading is **4.8** V
